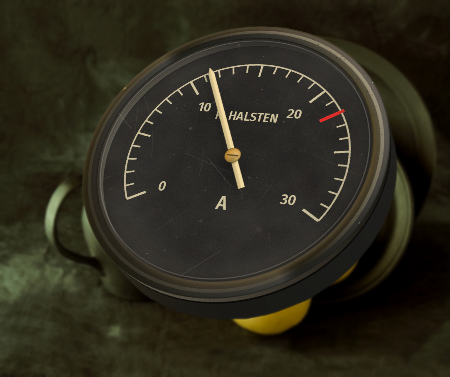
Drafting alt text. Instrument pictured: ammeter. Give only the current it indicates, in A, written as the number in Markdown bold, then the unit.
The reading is **11.5** A
